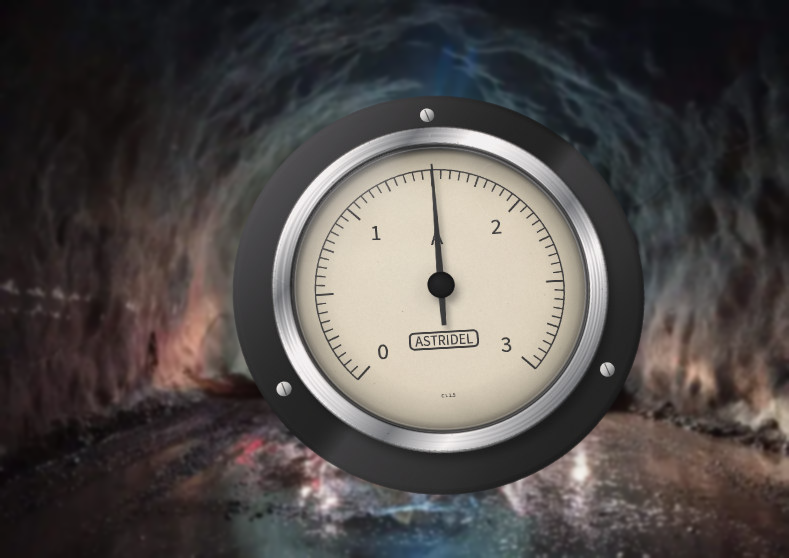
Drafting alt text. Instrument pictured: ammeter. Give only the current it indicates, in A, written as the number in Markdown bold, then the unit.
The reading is **1.5** A
